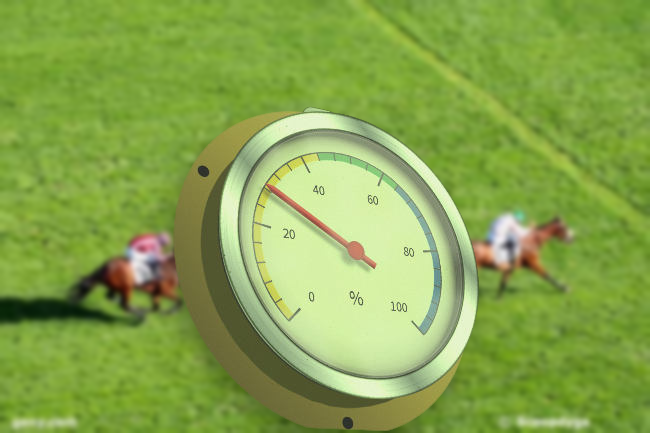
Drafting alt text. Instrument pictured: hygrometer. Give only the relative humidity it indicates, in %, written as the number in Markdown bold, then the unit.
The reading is **28** %
